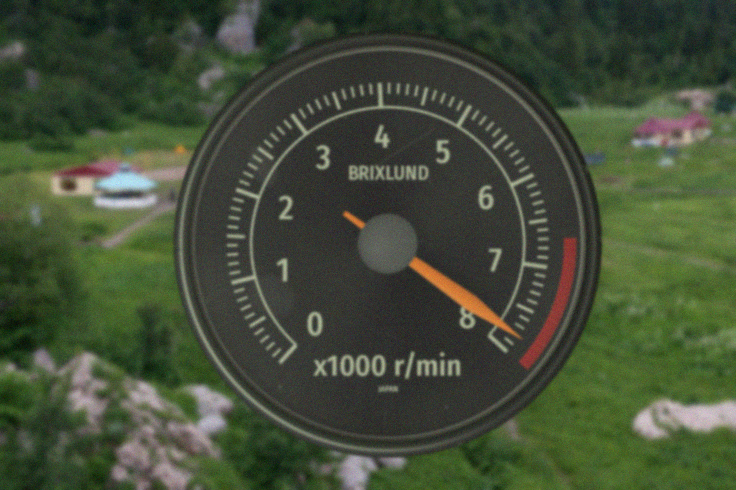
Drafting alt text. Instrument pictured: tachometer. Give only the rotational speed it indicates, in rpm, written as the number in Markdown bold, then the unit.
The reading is **7800** rpm
